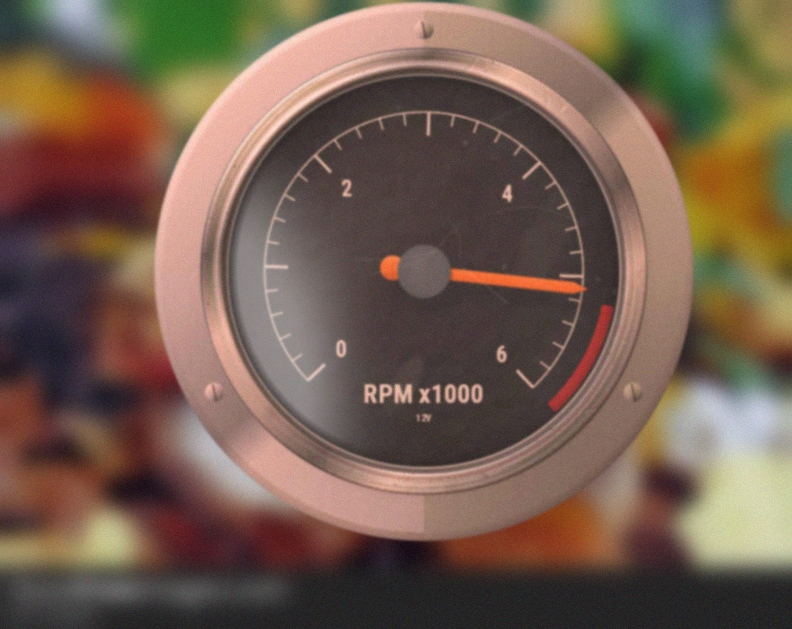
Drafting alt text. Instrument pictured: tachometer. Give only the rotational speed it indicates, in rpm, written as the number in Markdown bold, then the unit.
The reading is **5100** rpm
